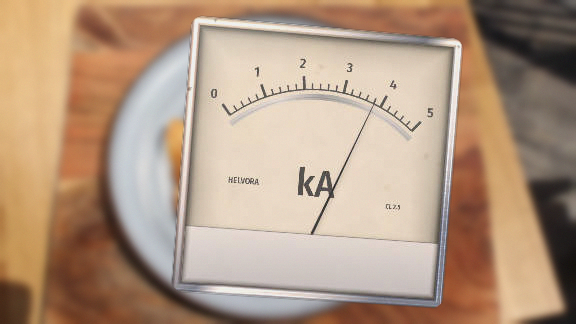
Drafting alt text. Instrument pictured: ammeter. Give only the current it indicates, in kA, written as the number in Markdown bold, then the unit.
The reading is **3.8** kA
